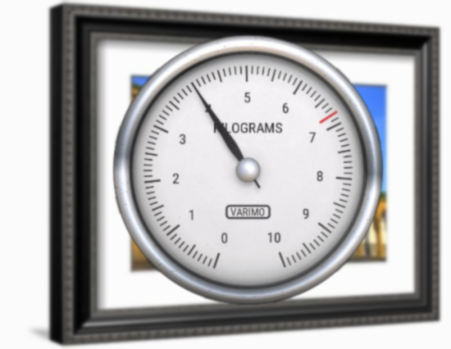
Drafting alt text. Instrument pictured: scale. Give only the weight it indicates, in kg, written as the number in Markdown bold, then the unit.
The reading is **4** kg
